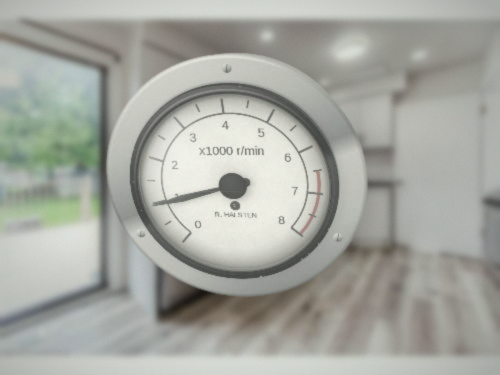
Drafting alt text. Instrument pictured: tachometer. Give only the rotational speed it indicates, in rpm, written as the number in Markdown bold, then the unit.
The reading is **1000** rpm
